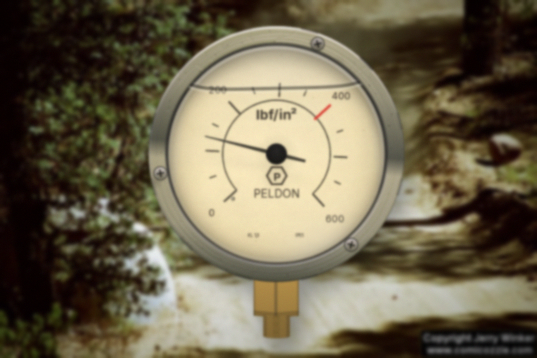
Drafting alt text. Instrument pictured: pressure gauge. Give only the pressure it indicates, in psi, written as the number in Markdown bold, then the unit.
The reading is **125** psi
